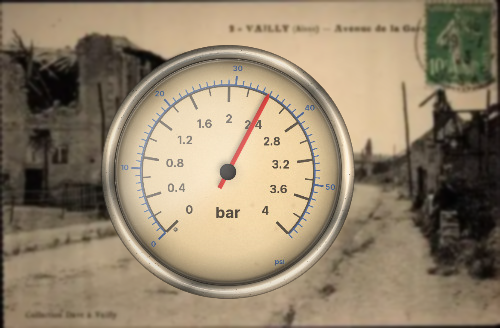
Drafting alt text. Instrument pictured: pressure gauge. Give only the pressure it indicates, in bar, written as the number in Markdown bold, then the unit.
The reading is **2.4** bar
